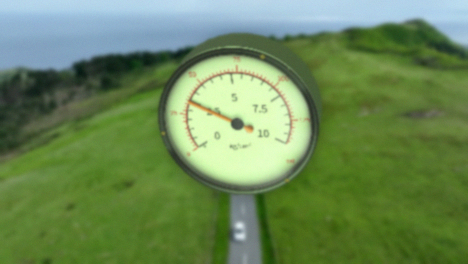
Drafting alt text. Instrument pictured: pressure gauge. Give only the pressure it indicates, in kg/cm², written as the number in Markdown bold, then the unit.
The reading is **2.5** kg/cm²
